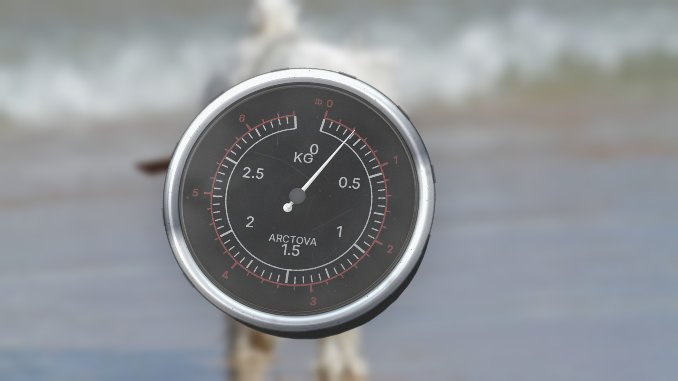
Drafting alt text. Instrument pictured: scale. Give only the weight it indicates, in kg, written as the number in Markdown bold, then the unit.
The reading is **0.2** kg
